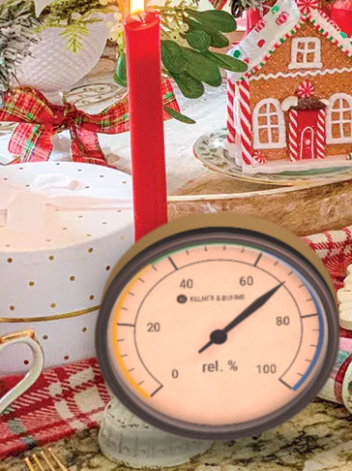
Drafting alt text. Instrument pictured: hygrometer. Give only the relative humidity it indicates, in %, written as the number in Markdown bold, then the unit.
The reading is **68** %
